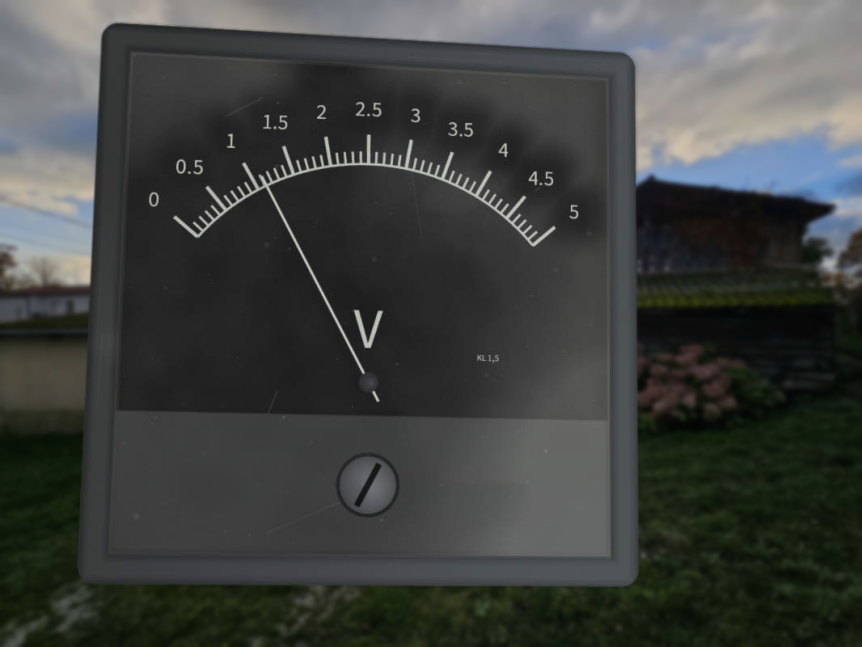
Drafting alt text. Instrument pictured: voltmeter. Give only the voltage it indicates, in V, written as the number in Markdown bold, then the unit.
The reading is **1.1** V
